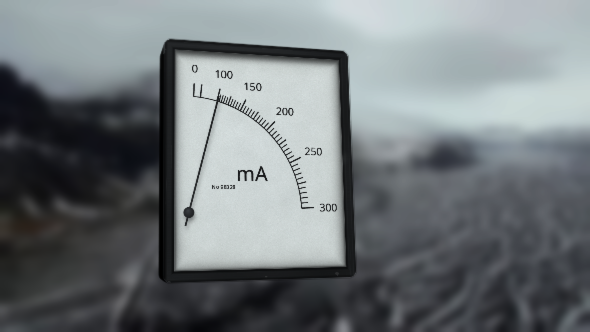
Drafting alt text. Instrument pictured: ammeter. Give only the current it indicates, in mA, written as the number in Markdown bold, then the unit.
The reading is **100** mA
